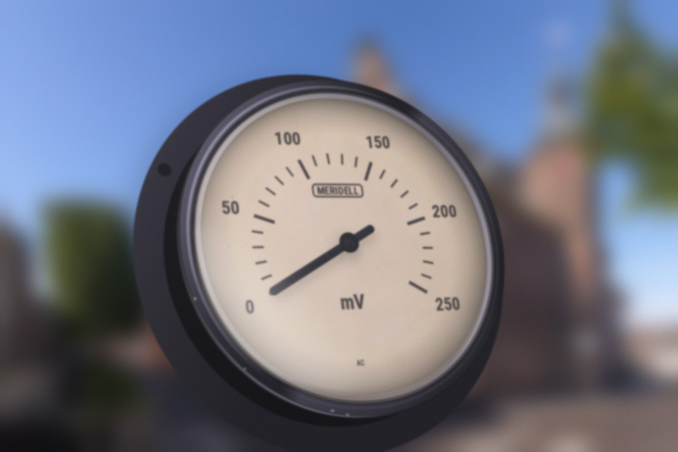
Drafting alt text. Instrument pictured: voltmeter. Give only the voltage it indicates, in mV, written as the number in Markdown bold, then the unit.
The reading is **0** mV
